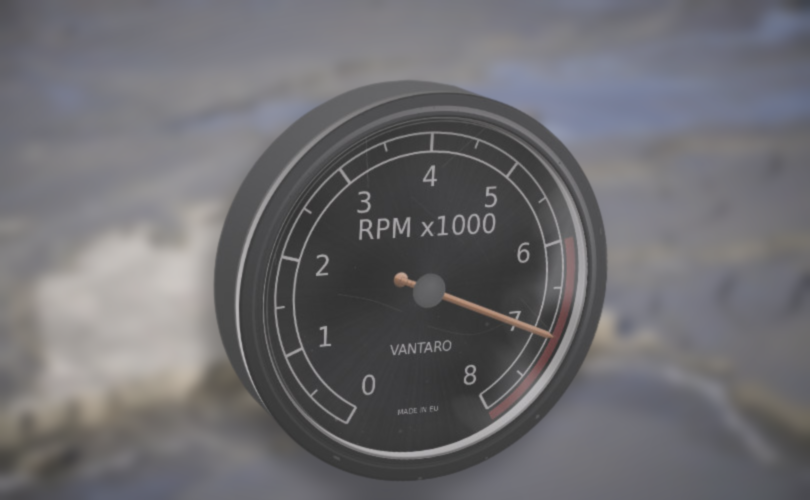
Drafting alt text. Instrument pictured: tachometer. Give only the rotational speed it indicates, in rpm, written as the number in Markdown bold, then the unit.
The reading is **7000** rpm
